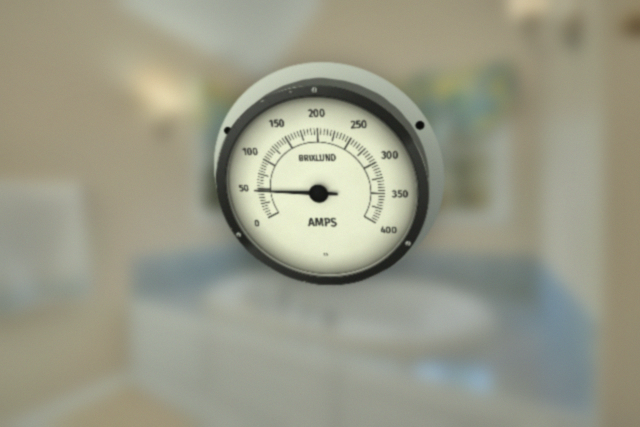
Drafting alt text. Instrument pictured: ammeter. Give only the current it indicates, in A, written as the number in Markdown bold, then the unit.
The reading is **50** A
